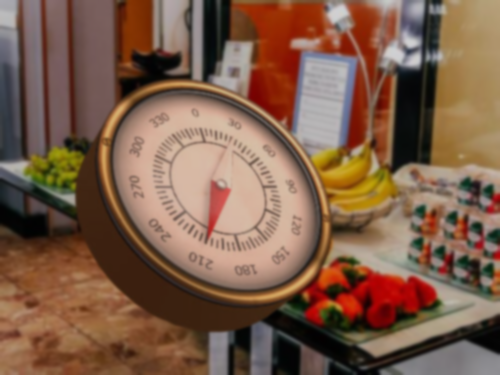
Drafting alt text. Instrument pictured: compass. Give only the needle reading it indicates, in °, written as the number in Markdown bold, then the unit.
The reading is **210** °
